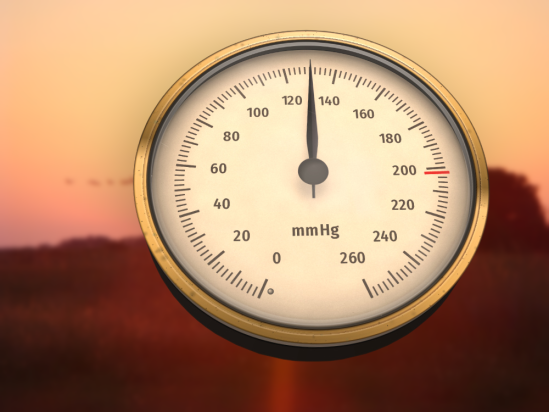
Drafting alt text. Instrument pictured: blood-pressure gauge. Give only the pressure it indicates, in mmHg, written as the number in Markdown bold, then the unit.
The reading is **130** mmHg
